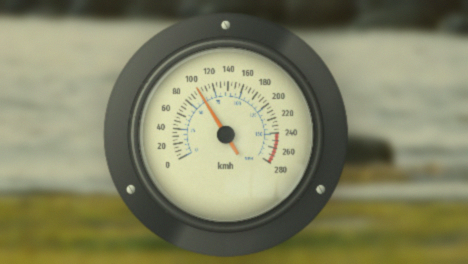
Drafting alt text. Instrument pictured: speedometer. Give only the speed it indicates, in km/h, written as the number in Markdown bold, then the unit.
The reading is **100** km/h
